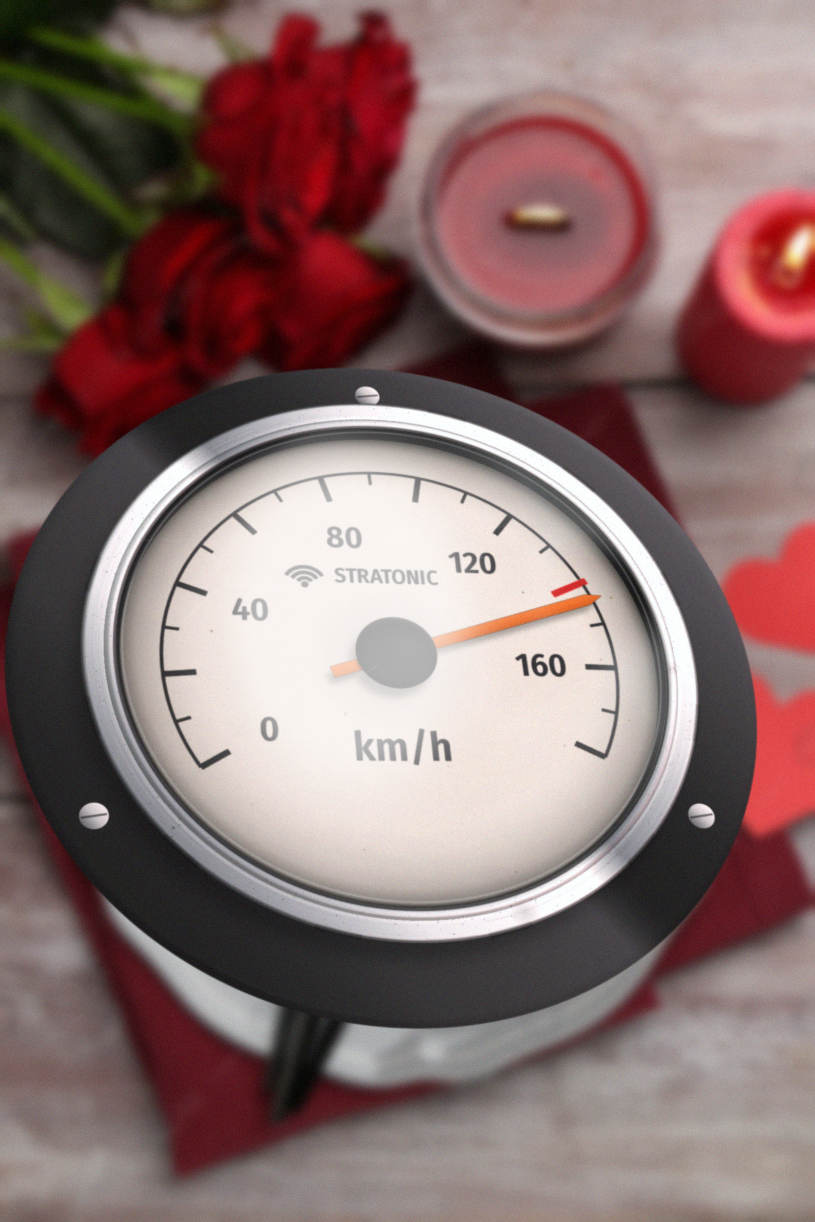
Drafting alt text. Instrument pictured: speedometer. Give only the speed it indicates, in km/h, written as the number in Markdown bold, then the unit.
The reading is **145** km/h
